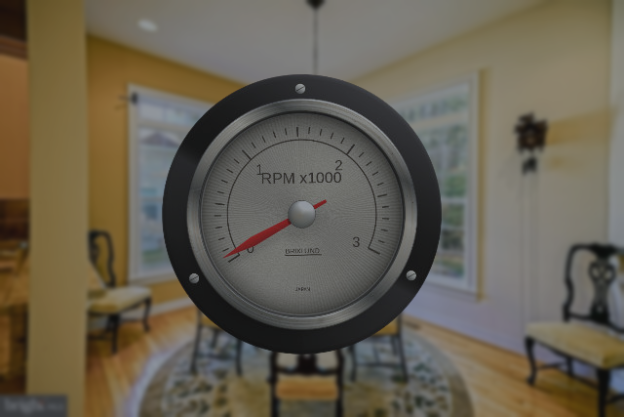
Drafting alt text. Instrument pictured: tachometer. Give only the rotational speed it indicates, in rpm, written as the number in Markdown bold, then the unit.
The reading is **50** rpm
